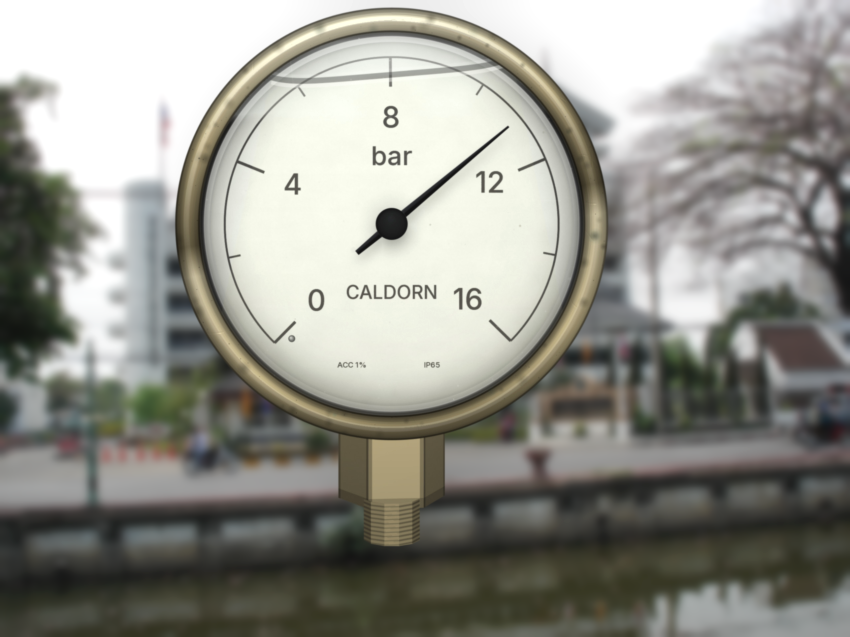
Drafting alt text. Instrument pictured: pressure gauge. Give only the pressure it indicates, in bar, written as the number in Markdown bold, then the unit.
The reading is **11** bar
